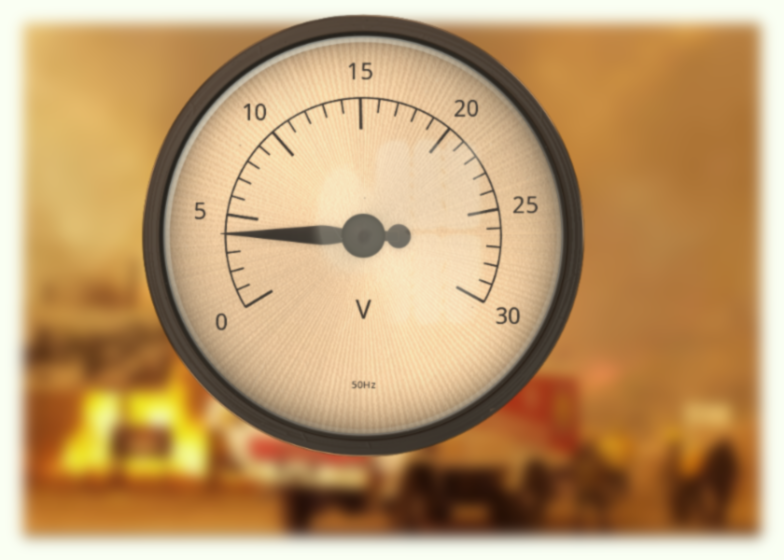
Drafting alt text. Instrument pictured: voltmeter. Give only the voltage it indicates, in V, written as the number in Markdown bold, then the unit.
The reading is **4** V
